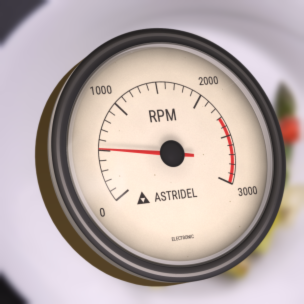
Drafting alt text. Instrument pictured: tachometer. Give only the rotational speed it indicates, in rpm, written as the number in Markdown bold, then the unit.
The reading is **500** rpm
